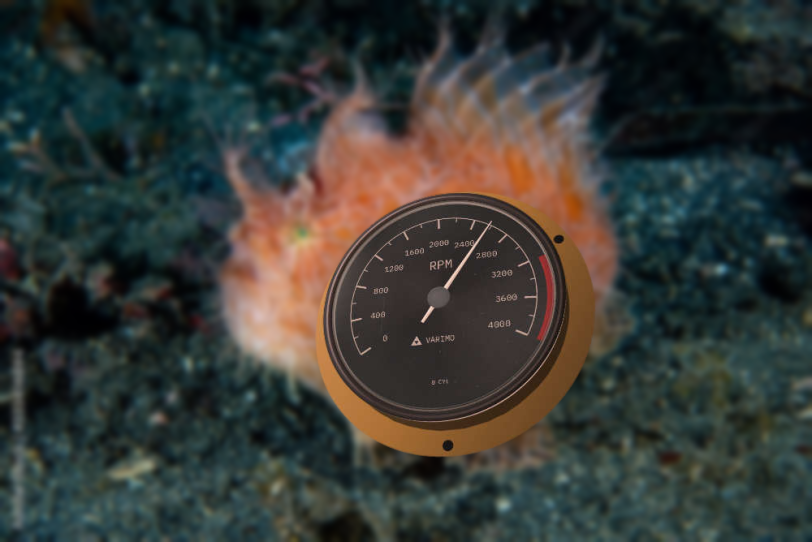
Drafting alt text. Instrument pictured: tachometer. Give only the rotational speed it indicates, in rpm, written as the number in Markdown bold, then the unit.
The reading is **2600** rpm
